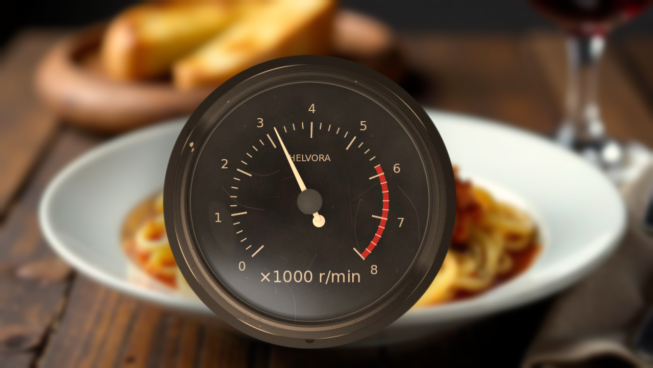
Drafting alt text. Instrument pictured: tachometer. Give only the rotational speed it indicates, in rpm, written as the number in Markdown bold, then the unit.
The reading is **3200** rpm
